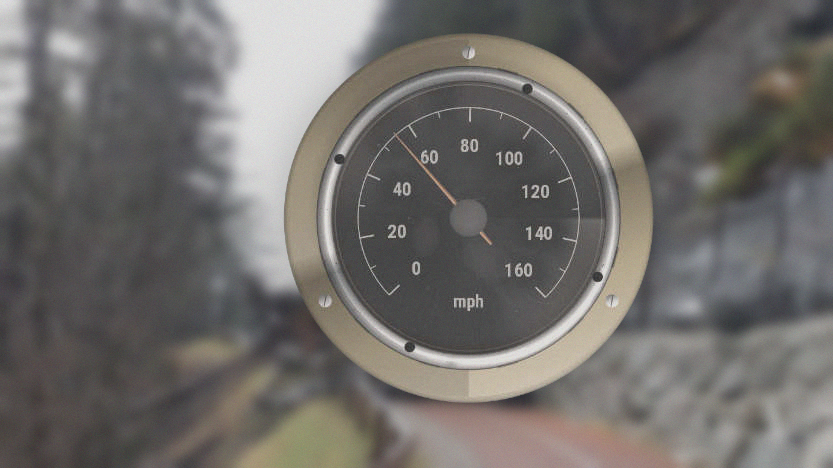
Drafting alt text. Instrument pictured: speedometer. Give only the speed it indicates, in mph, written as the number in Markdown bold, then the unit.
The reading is **55** mph
